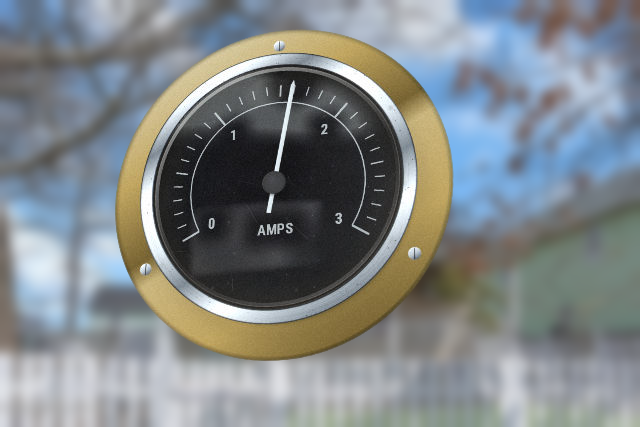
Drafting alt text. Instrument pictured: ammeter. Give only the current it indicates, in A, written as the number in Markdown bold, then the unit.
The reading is **1.6** A
